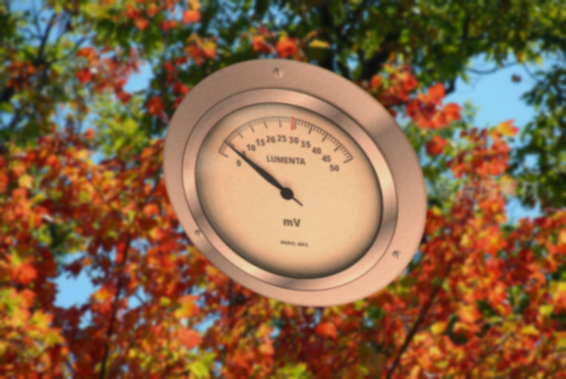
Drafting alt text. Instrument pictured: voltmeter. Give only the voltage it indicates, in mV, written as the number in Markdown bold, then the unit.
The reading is **5** mV
